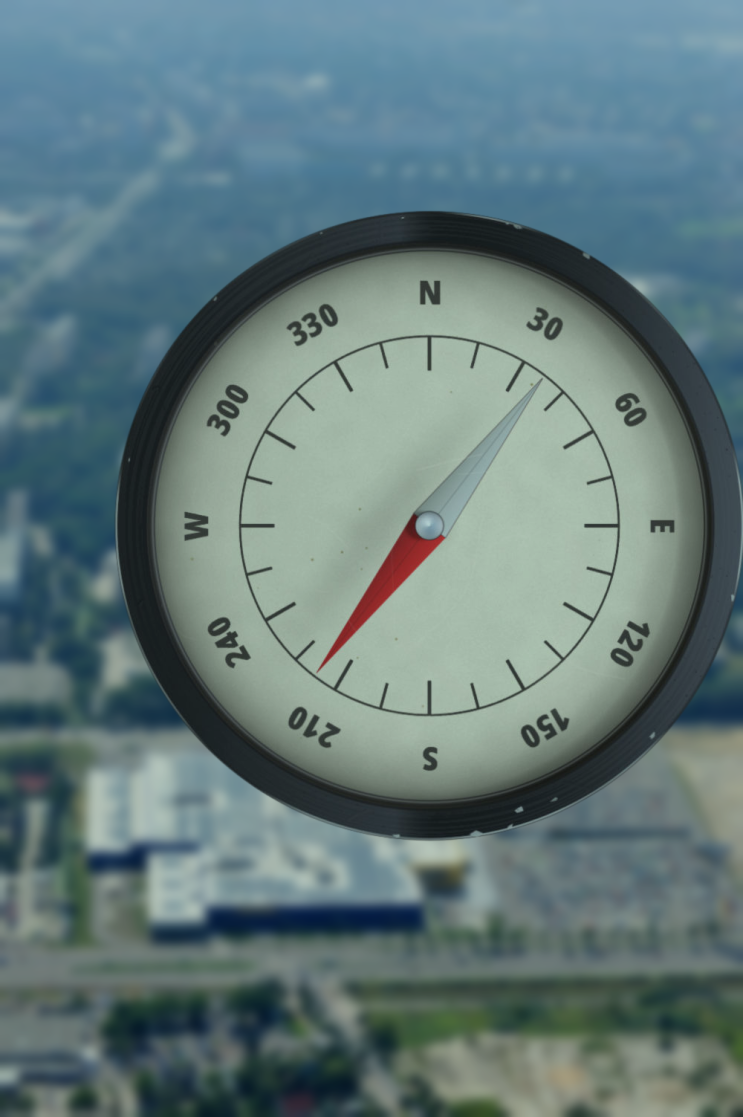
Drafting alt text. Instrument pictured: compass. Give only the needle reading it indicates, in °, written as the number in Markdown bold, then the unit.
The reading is **217.5** °
